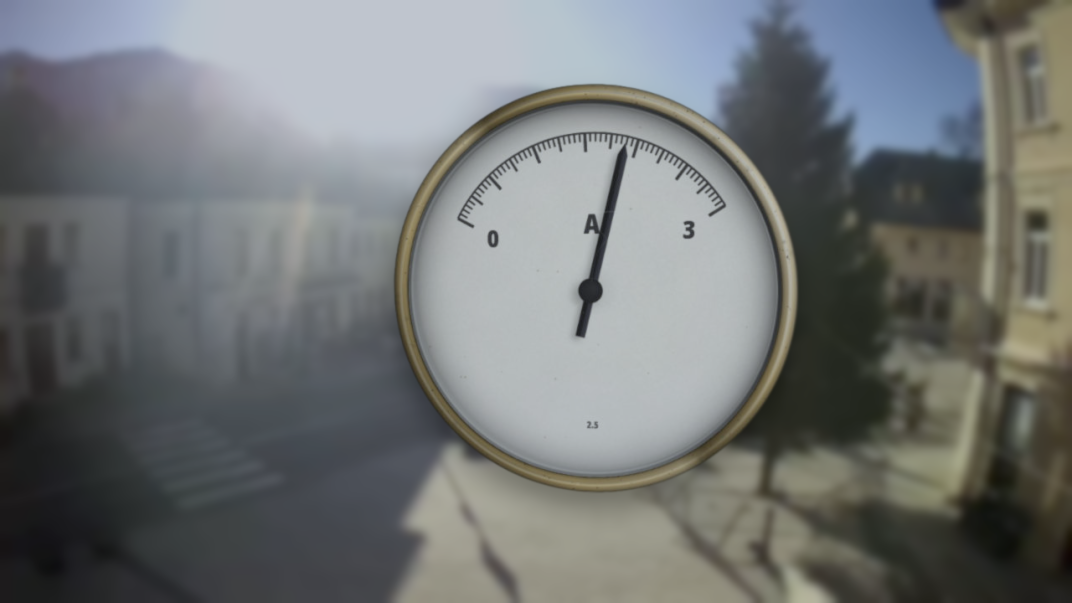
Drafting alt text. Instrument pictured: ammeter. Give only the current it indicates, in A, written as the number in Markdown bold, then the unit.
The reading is **1.9** A
